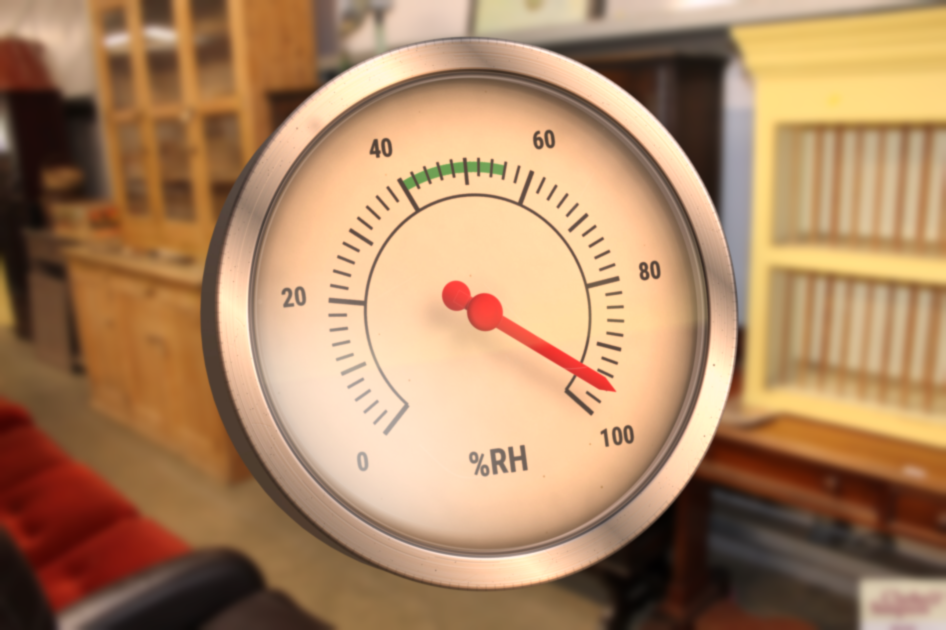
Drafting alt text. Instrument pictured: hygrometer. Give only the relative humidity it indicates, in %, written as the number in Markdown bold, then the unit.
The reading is **96** %
